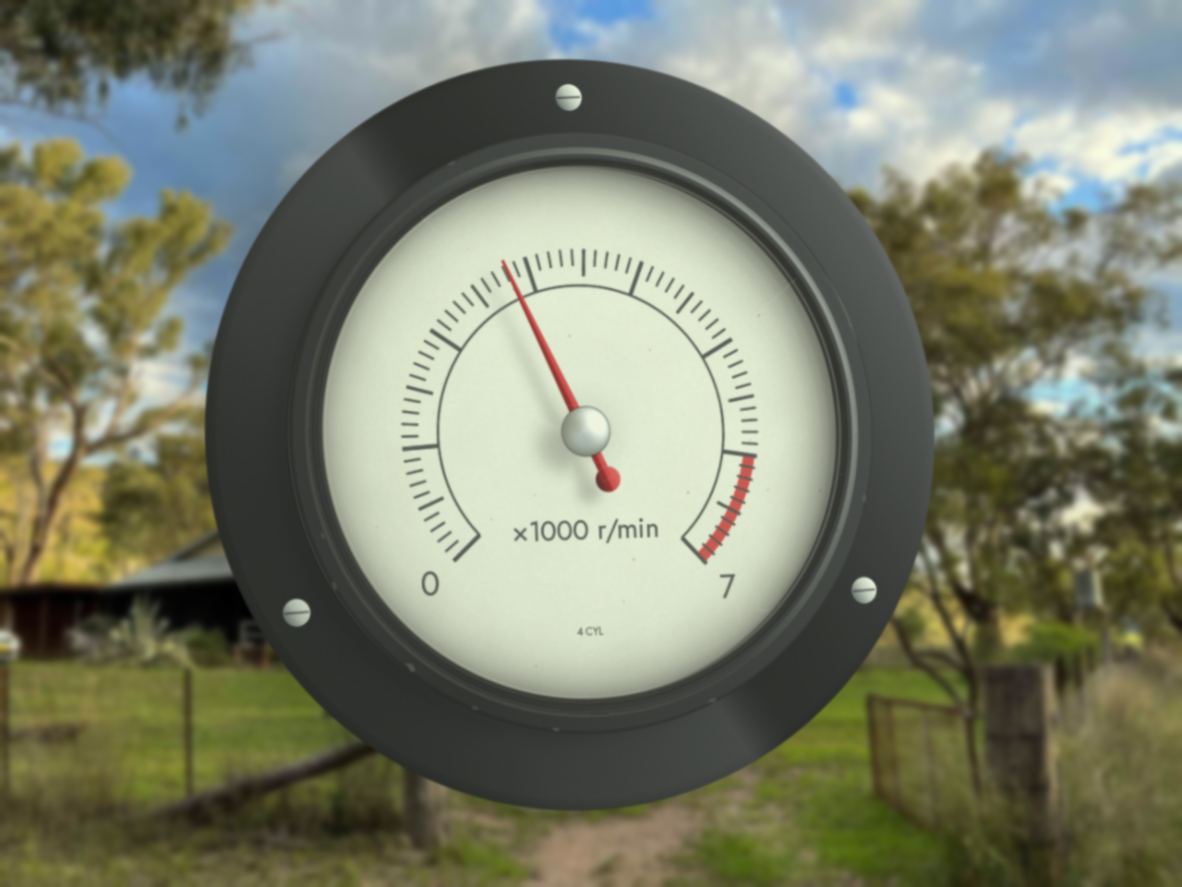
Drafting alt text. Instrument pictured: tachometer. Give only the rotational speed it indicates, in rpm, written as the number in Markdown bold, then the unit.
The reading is **2800** rpm
